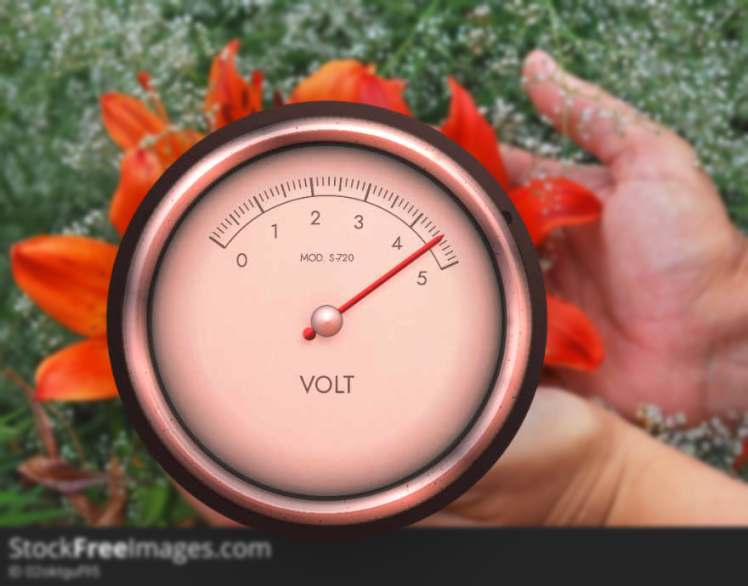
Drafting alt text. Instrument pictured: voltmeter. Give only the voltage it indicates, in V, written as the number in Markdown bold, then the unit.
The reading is **4.5** V
